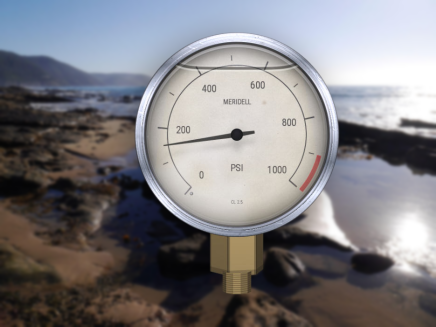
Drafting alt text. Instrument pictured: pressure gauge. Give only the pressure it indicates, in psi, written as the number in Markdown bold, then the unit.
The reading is **150** psi
